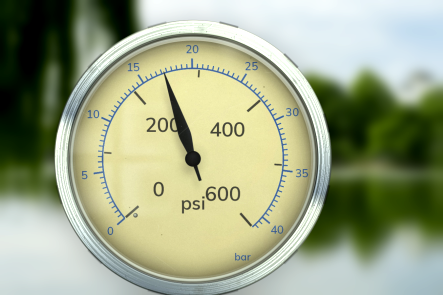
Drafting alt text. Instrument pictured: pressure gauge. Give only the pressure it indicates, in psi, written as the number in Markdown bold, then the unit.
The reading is **250** psi
